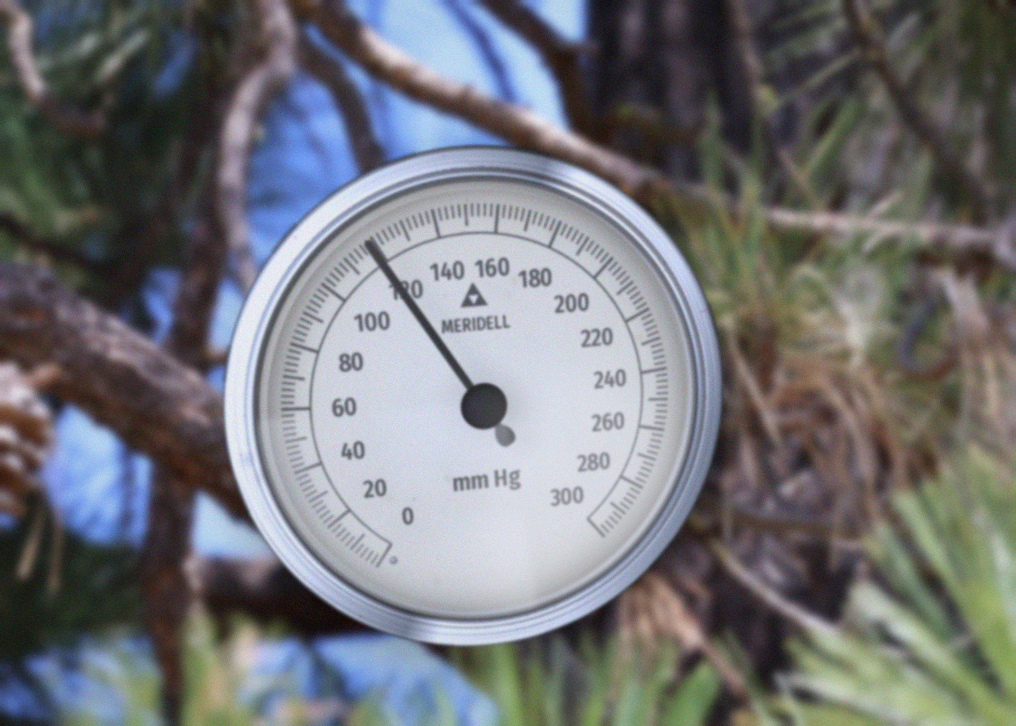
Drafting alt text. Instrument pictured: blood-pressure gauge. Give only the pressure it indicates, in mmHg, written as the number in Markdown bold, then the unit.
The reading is **118** mmHg
